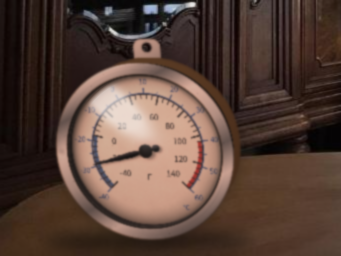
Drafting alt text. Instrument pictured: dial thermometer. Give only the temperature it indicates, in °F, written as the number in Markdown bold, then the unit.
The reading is **-20** °F
